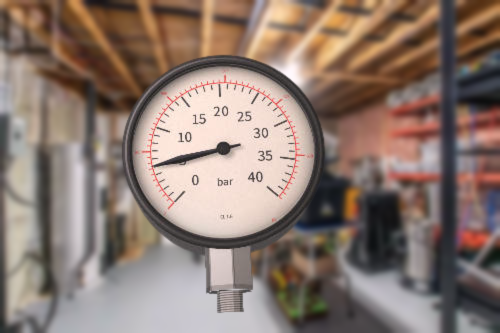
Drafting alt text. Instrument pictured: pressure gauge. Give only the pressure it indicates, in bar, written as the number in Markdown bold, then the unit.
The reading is **5** bar
